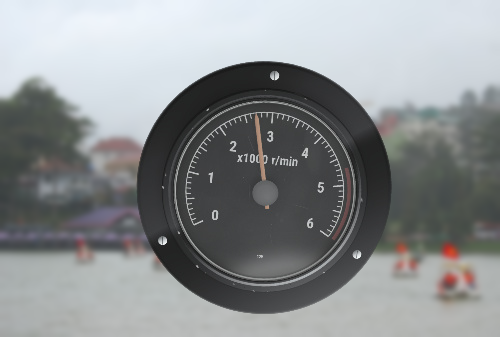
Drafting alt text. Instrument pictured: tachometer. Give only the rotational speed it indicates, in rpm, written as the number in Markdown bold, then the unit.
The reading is **2700** rpm
